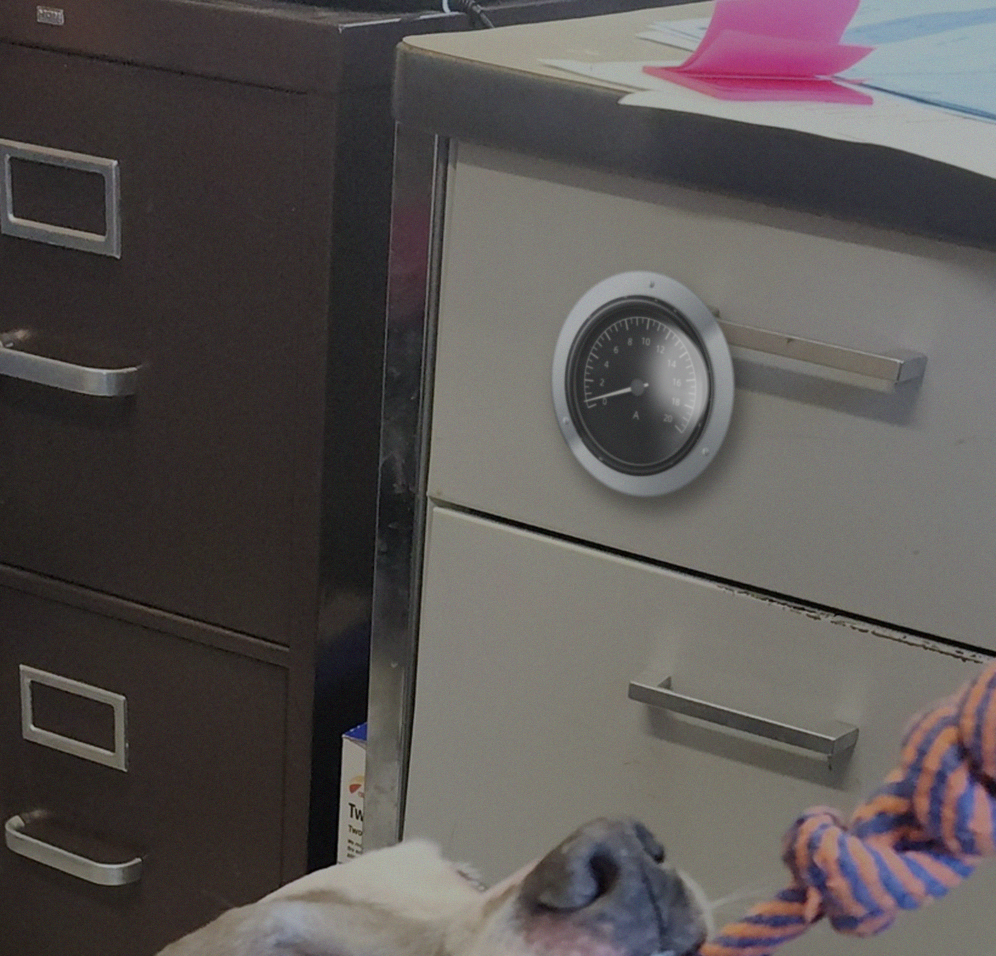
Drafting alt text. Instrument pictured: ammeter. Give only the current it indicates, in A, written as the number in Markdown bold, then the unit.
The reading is **0.5** A
